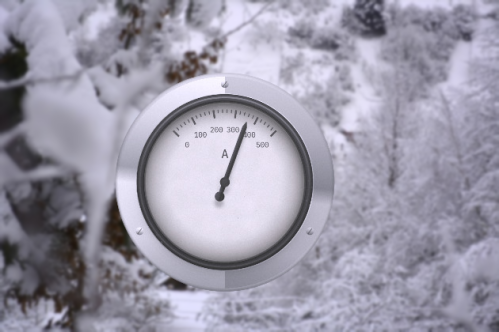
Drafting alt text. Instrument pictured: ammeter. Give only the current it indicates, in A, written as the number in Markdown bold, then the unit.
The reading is **360** A
